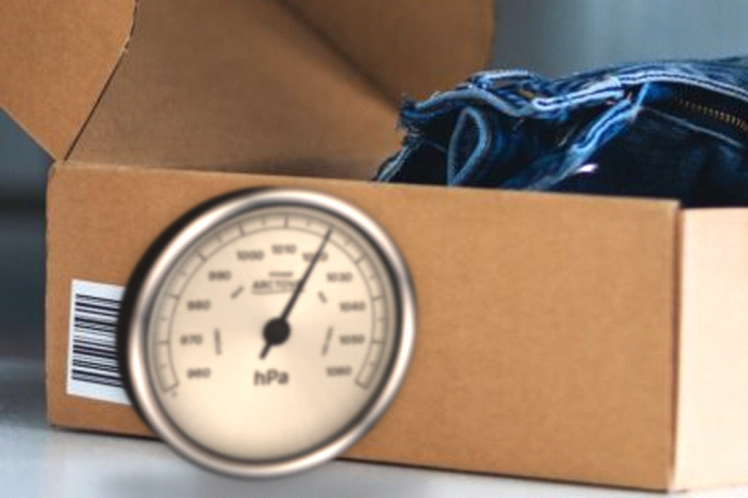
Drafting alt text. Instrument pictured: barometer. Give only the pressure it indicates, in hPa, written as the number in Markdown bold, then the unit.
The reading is **1020** hPa
